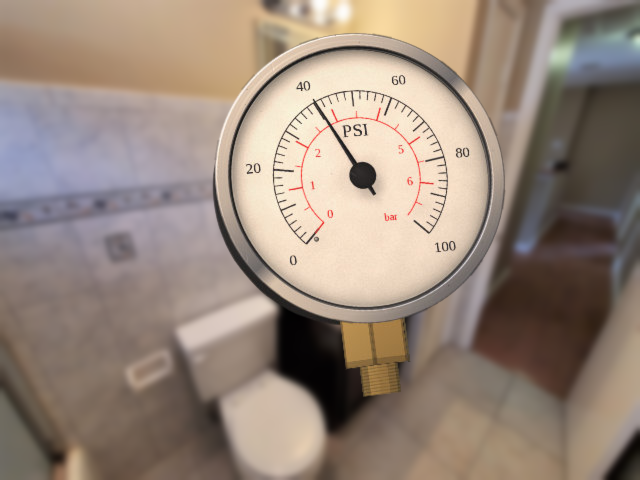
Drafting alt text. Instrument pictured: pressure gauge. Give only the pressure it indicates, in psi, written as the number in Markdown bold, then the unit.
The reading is **40** psi
